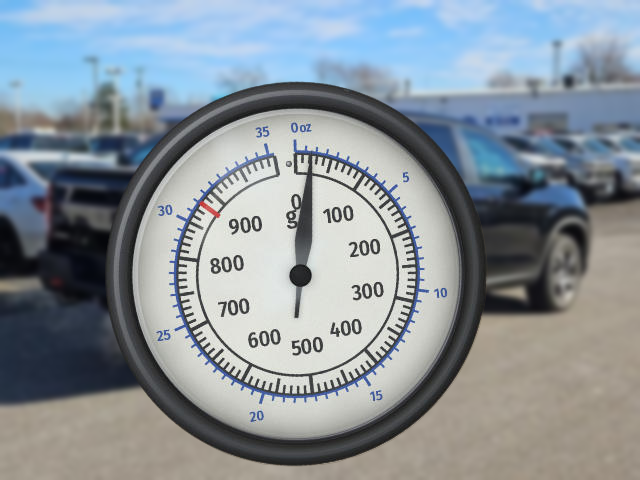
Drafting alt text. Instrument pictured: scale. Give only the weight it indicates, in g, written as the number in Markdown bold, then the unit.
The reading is **20** g
